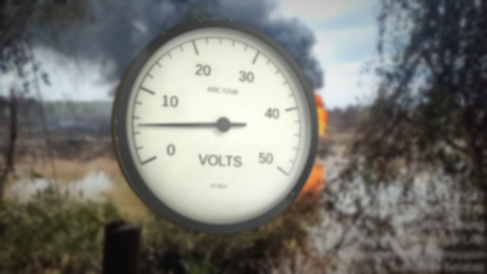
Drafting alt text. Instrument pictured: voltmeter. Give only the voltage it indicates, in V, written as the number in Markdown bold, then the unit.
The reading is **5** V
